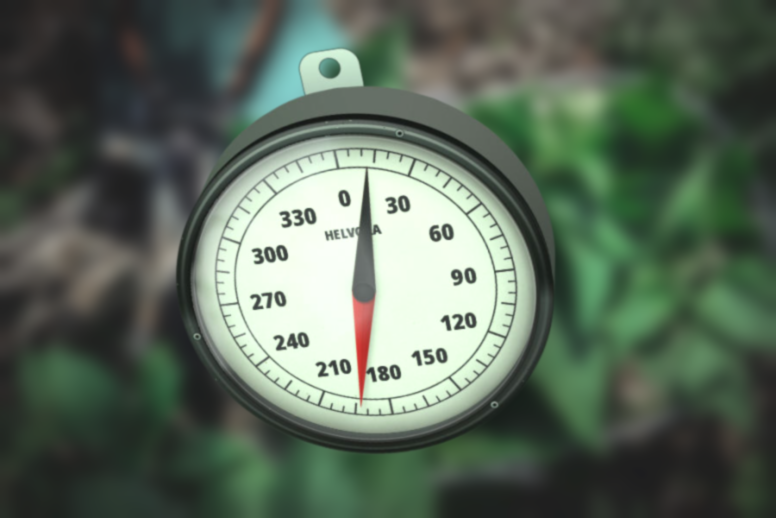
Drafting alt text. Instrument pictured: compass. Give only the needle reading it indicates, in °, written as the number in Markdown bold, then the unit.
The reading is **192.5** °
